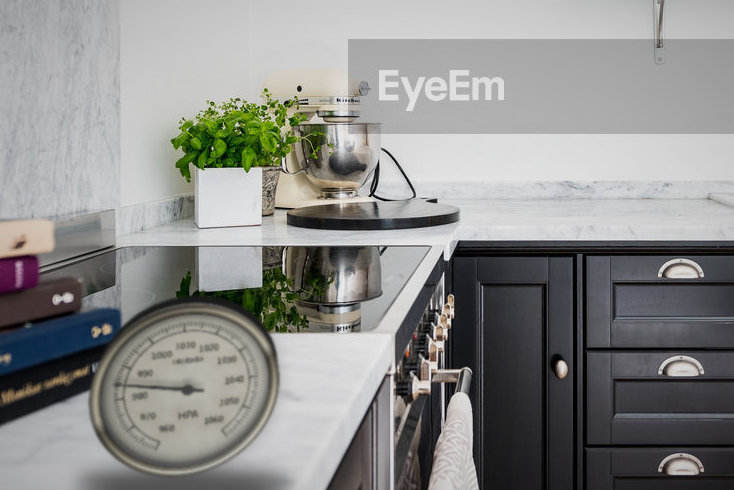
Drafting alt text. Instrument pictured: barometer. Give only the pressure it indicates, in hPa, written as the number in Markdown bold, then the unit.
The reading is **985** hPa
